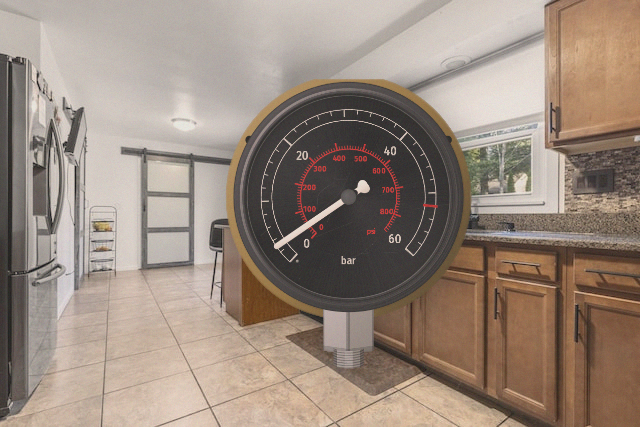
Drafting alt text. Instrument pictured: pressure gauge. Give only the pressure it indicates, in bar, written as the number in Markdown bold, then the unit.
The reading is **3** bar
